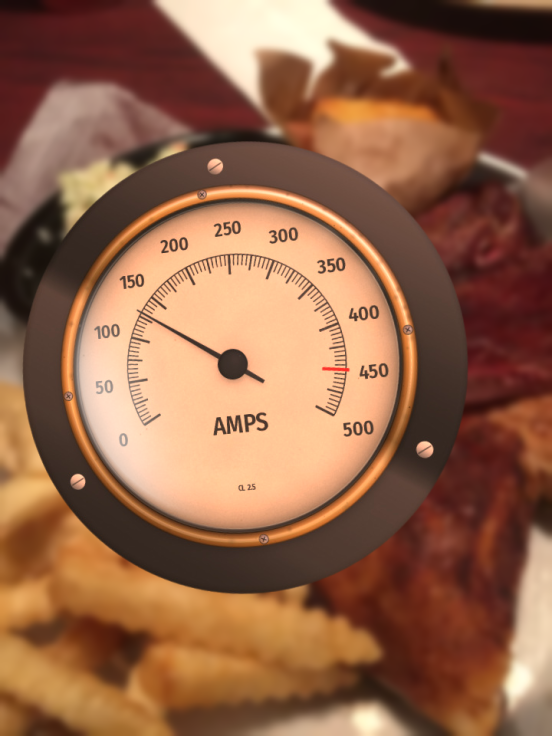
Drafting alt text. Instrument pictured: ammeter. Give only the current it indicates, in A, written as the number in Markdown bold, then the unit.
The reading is **130** A
